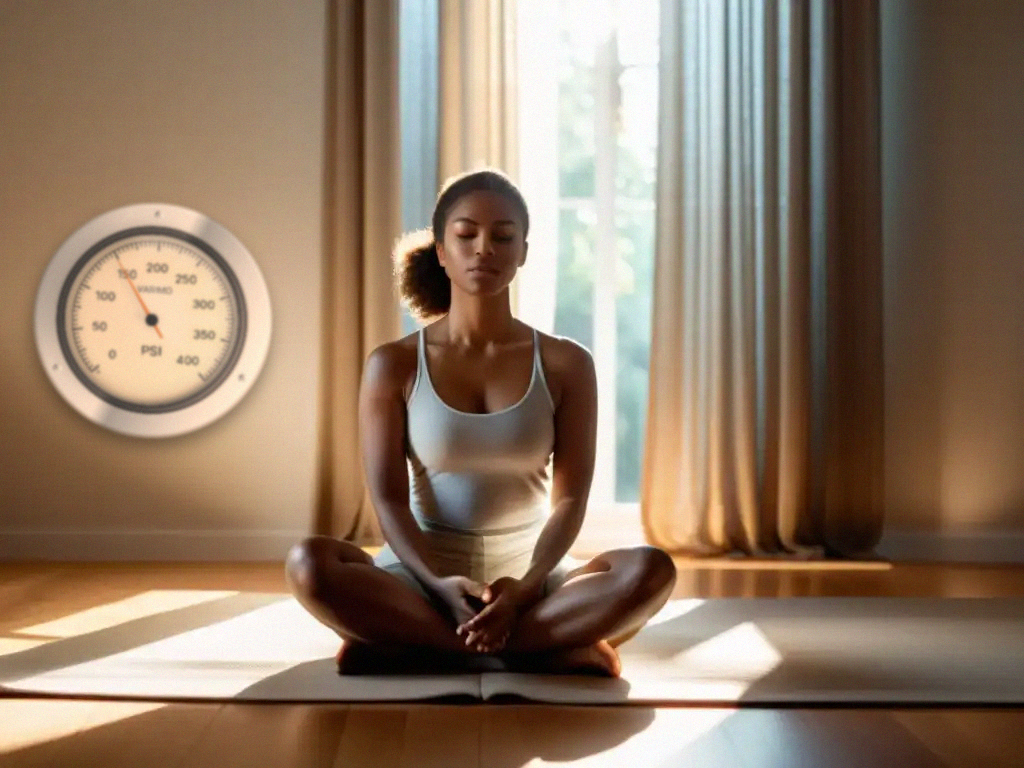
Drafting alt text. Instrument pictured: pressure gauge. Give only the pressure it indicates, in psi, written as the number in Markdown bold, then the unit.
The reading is **150** psi
